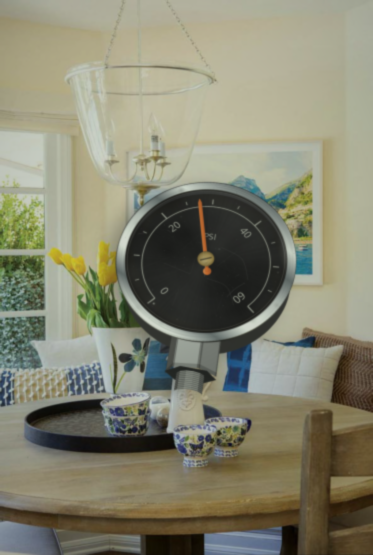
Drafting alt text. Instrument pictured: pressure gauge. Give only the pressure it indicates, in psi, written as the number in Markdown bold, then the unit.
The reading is **27.5** psi
